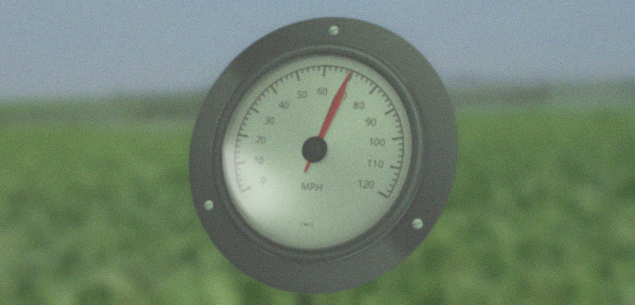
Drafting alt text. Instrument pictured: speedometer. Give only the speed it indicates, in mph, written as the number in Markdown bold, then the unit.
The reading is **70** mph
